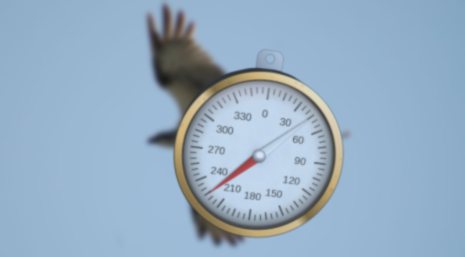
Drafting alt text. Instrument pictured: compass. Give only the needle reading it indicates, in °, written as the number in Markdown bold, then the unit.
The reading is **225** °
